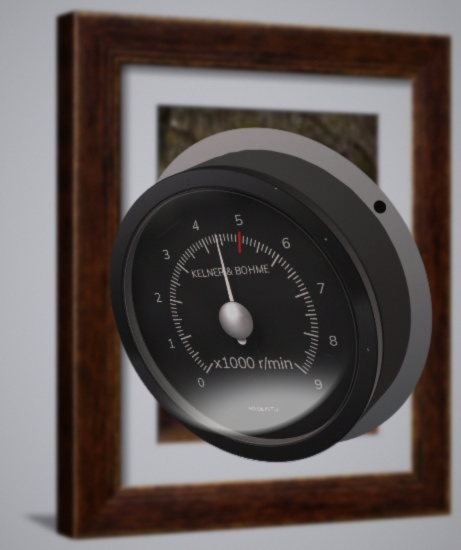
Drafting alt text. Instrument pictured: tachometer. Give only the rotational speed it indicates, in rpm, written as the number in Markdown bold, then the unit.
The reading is **4500** rpm
